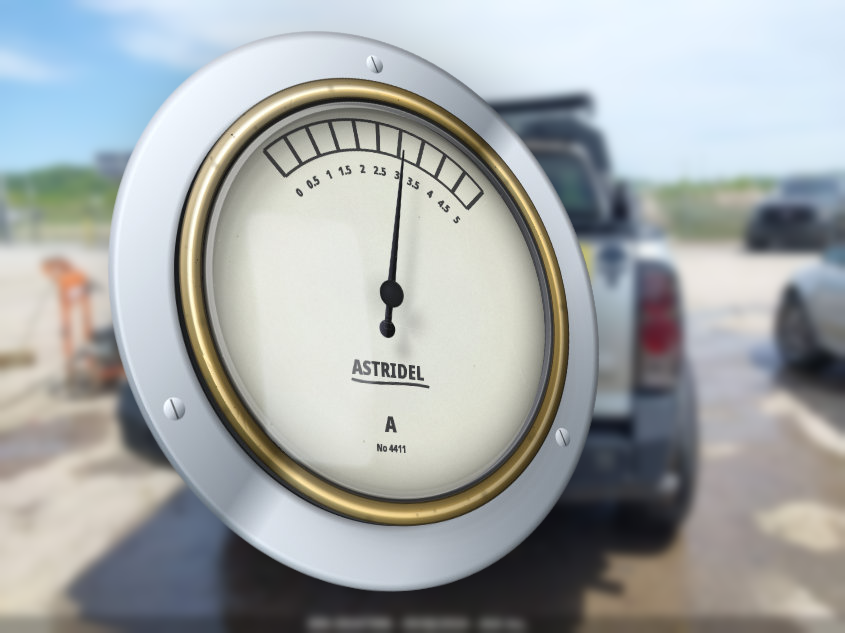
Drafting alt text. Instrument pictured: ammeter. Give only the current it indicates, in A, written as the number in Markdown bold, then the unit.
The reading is **3** A
